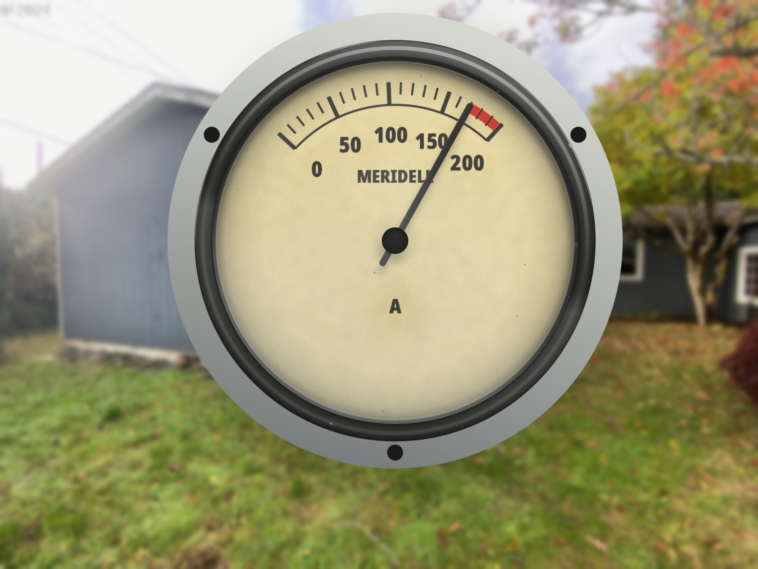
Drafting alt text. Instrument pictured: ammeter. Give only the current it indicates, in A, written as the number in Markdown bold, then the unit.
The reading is **170** A
